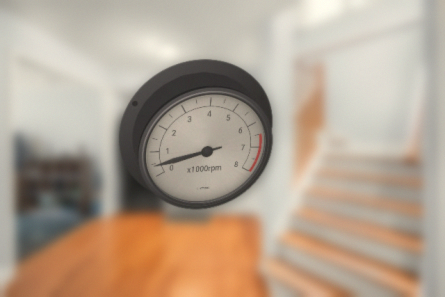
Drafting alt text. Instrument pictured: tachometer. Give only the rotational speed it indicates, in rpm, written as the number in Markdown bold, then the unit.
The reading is **500** rpm
